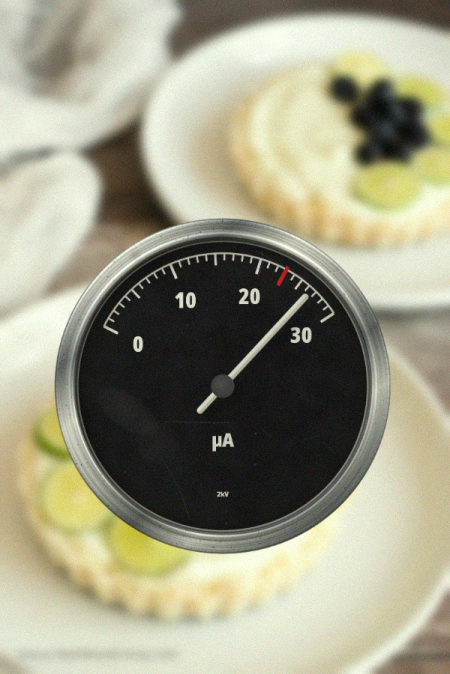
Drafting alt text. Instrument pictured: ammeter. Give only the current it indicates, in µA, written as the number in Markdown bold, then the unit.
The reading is **26.5** µA
